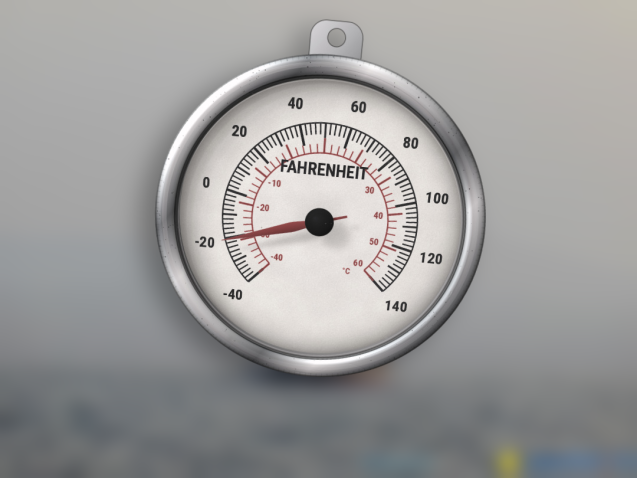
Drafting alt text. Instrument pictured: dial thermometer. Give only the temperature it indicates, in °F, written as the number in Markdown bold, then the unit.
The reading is **-20** °F
